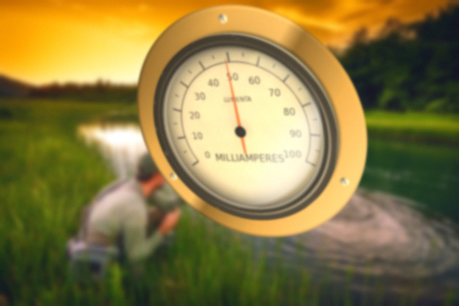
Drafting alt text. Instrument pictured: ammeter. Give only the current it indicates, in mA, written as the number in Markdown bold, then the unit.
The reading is **50** mA
